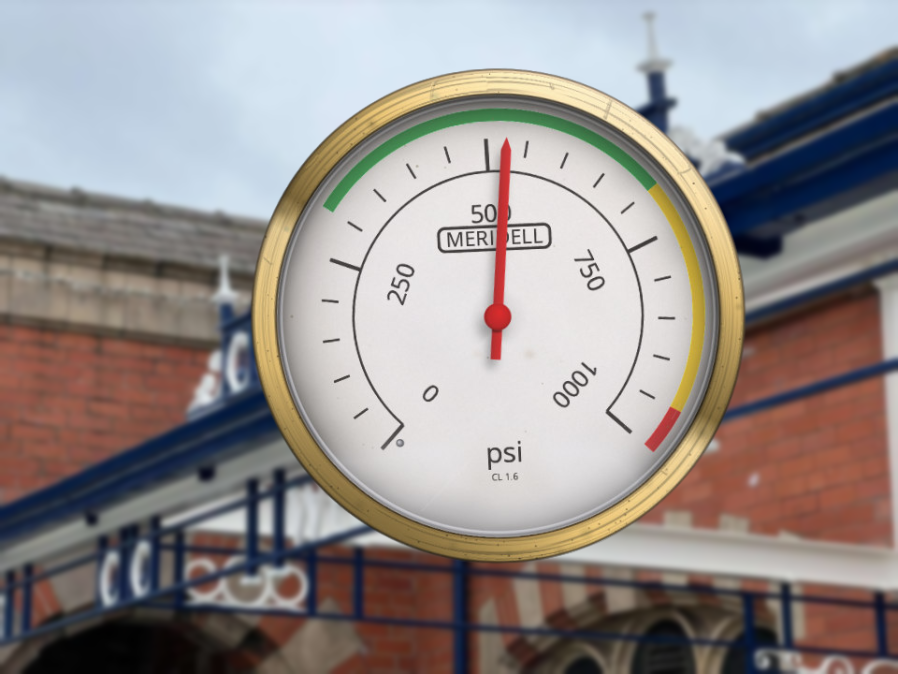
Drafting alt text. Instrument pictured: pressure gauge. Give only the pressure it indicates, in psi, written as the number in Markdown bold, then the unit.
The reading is **525** psi
